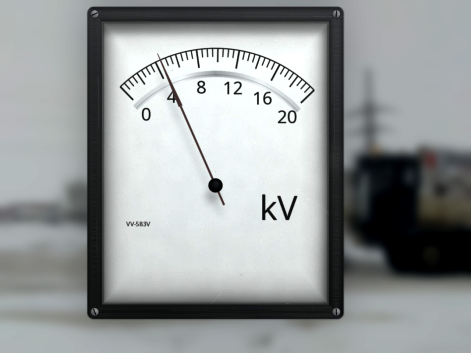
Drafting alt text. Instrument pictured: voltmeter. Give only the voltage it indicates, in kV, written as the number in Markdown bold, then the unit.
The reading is **4.5** kV
